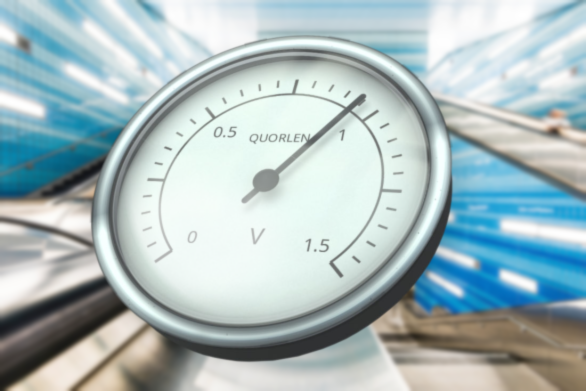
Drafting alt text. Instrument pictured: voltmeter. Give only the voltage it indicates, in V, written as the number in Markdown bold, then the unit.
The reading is **0.95** V
